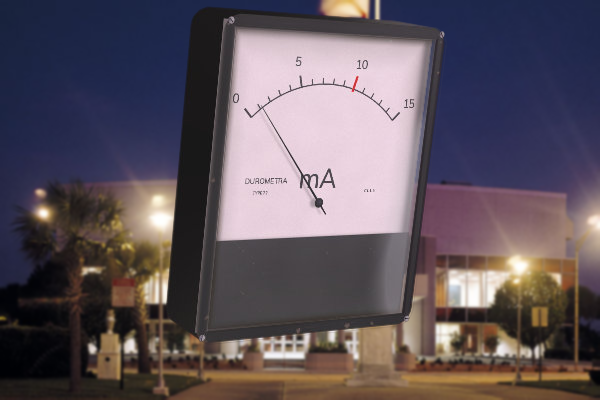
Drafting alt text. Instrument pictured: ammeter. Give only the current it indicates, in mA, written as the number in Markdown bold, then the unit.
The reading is **1** mA
